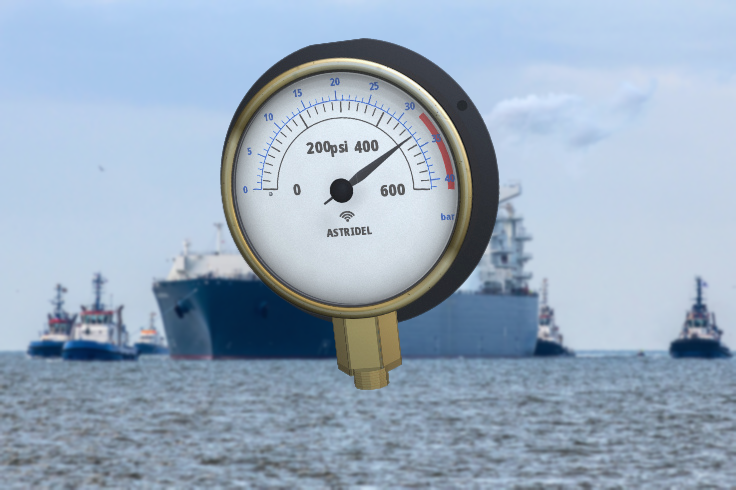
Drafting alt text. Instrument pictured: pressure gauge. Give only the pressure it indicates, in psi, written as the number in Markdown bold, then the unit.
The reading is **480** psi
